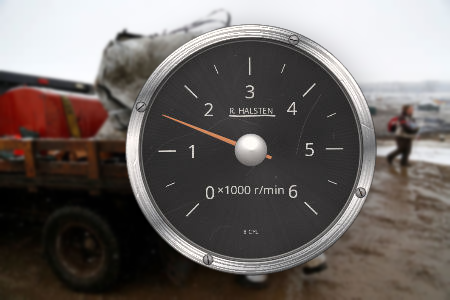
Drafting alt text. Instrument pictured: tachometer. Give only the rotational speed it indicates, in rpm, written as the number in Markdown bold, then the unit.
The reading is **1500** rpm
